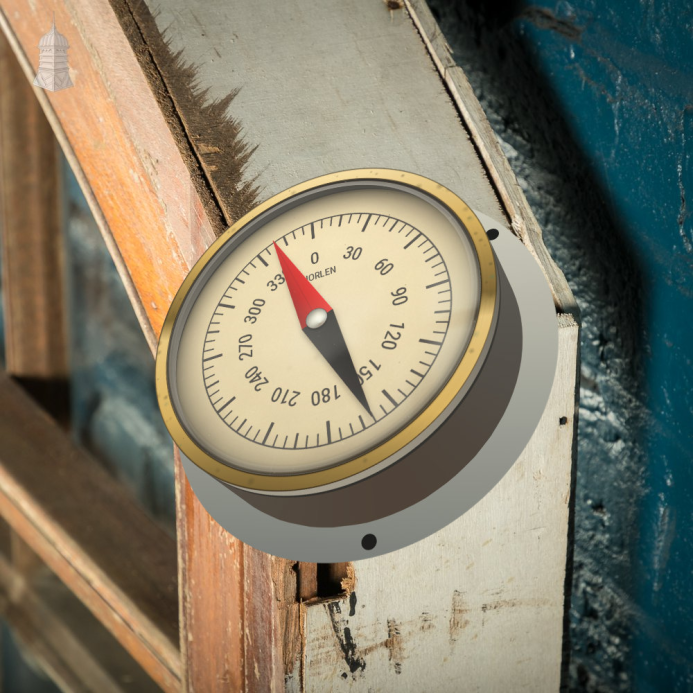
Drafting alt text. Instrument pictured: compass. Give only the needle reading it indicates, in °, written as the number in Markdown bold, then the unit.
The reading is **340** °
